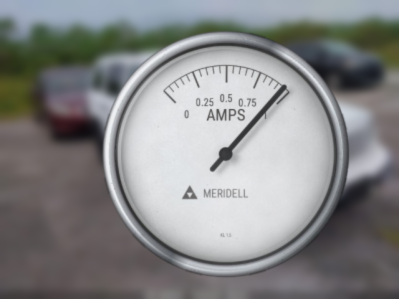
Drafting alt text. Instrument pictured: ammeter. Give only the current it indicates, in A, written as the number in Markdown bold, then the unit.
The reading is **0.95** A
